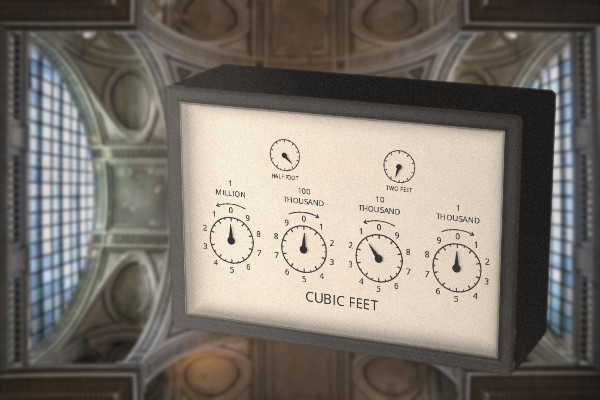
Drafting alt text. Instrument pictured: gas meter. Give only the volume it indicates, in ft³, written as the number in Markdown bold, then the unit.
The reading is **1000** ft³
